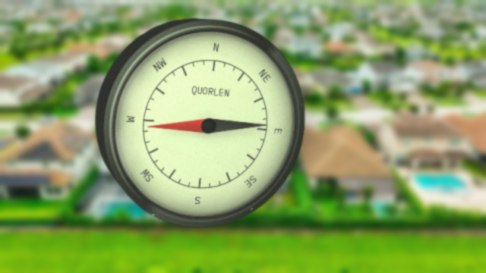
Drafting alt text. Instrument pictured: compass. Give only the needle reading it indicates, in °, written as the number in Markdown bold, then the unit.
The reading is **265** °
